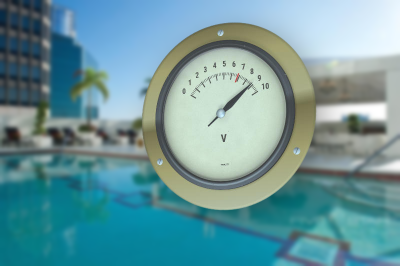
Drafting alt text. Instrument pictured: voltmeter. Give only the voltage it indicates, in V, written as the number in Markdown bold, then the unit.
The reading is **9** V
